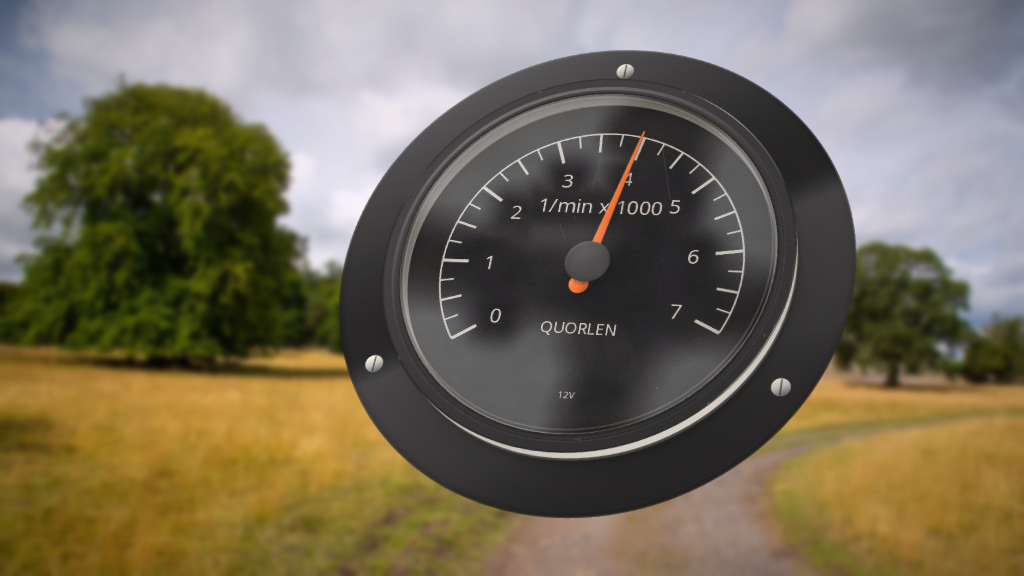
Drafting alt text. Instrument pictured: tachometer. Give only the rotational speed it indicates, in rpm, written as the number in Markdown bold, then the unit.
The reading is **4000** rpm
